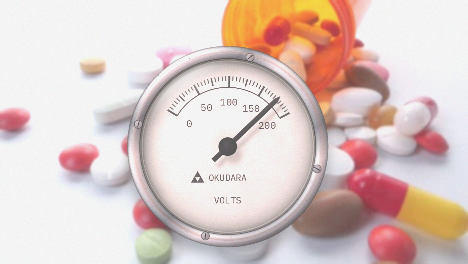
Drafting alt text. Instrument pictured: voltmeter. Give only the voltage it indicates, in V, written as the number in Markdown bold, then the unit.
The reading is **175** V
